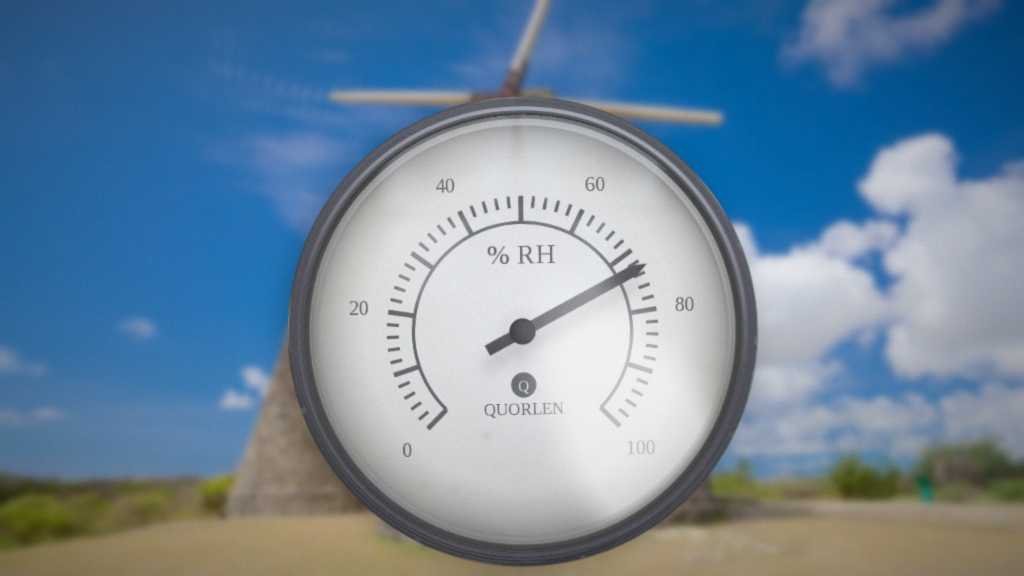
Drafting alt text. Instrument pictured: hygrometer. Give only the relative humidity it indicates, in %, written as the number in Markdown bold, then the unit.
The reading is **73** %
